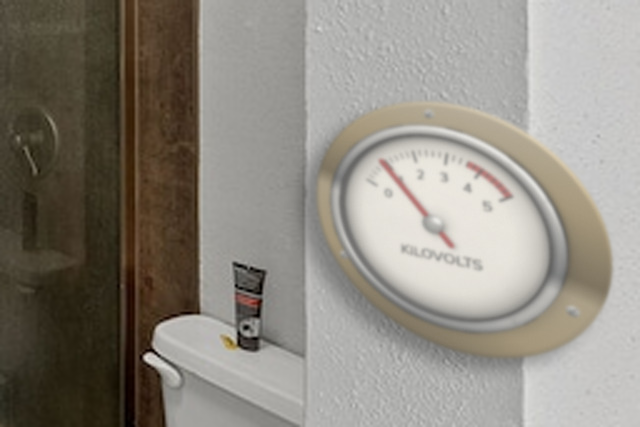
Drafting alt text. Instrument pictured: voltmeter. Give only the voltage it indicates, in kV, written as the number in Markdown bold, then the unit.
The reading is **1** kV
